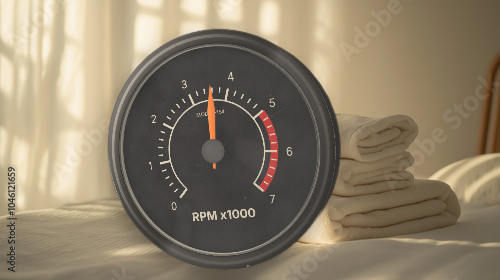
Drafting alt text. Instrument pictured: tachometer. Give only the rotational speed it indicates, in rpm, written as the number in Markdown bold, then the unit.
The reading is **3600** rpm
